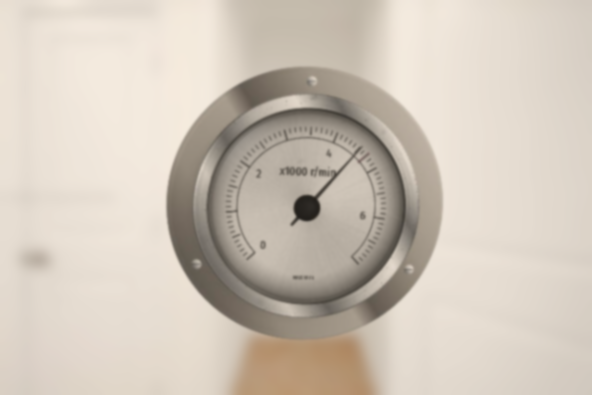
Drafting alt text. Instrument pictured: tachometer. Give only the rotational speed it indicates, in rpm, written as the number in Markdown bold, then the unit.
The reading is **4500** rpm
